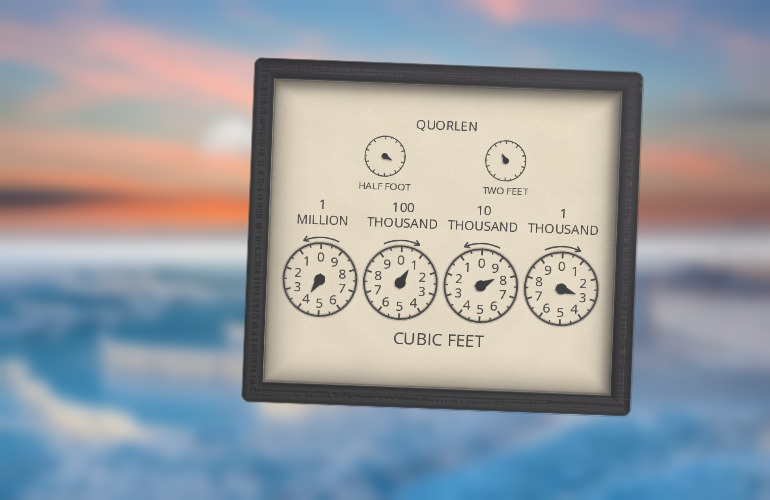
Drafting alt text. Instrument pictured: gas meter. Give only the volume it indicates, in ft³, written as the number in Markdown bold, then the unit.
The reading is **408300** ft³
